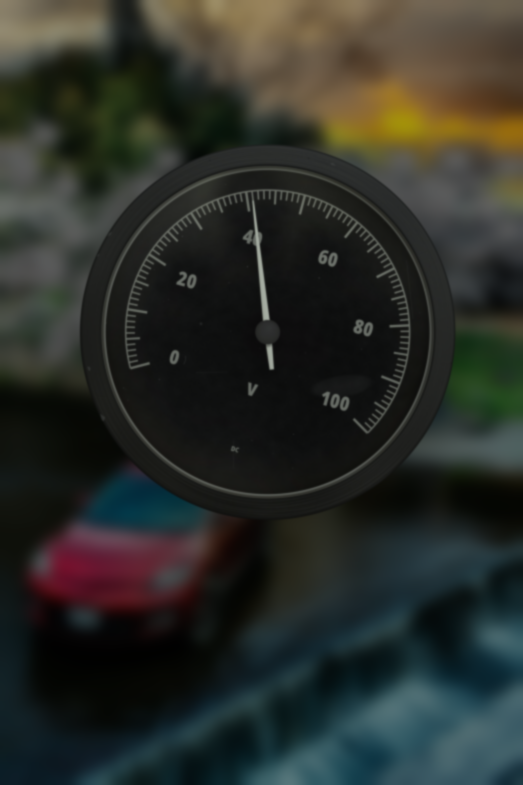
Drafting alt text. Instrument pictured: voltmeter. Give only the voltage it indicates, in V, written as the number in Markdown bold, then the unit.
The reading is **41** V
